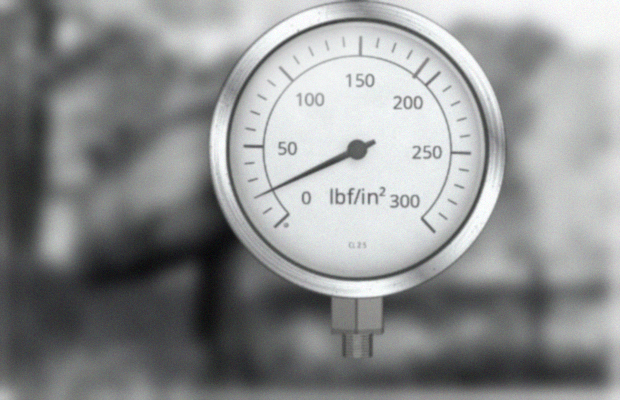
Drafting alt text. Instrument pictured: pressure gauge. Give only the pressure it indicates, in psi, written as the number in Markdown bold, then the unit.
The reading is **20** psi
